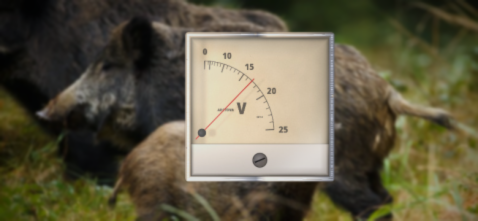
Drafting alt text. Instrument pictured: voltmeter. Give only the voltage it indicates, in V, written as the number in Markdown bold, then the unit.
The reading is **17** V
